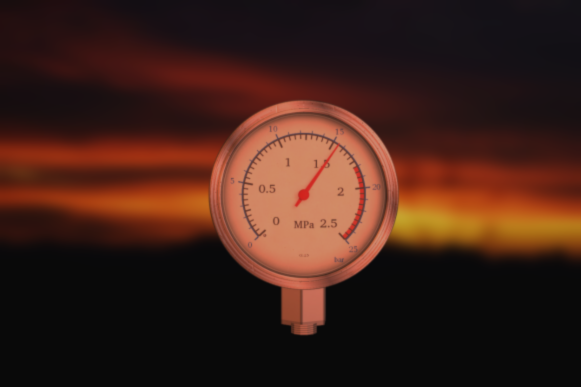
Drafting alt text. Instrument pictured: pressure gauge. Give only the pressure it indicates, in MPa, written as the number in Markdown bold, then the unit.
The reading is **1.55** MPa
